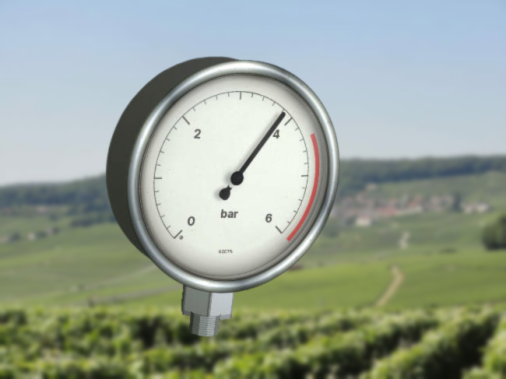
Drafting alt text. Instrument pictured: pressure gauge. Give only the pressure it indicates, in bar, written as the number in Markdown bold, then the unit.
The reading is **3.8** bar
